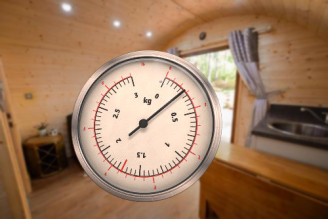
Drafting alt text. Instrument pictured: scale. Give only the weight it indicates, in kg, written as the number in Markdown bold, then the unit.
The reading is **0.25** kg
